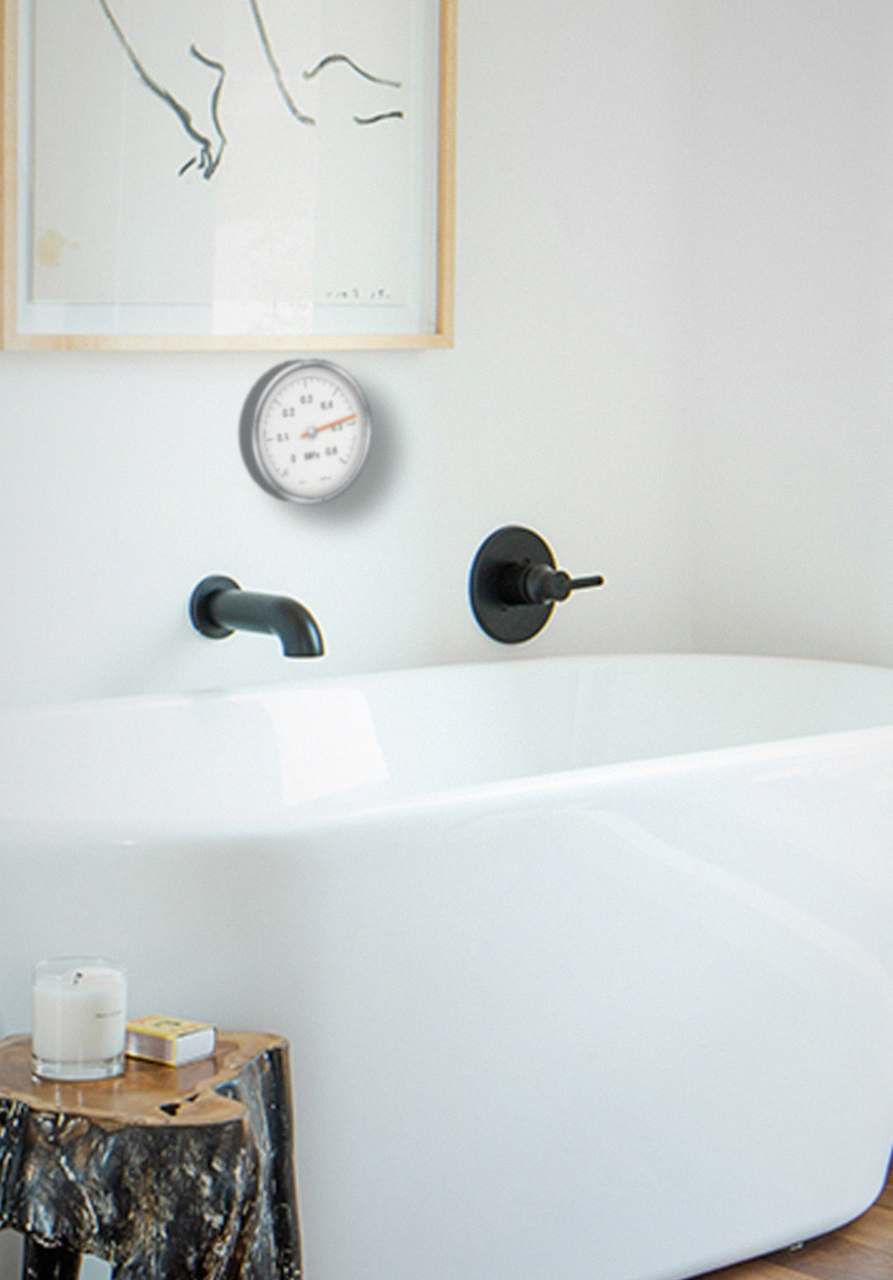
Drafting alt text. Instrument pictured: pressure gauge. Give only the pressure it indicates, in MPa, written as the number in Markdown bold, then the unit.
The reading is **0.48** MPa
